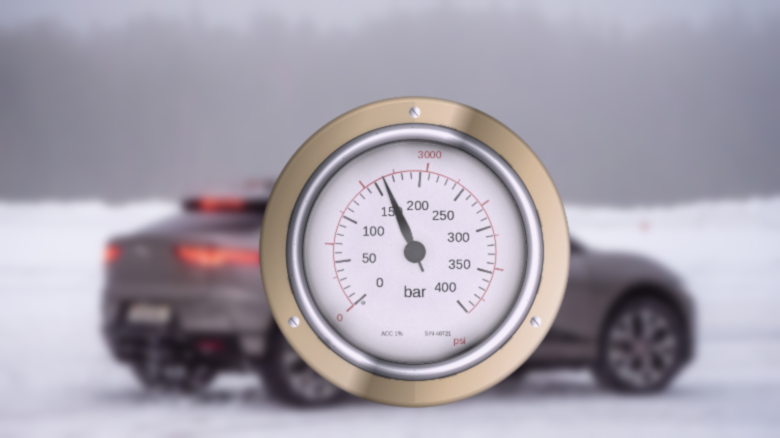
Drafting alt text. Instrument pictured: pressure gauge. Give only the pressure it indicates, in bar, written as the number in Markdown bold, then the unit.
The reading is **160** bar
